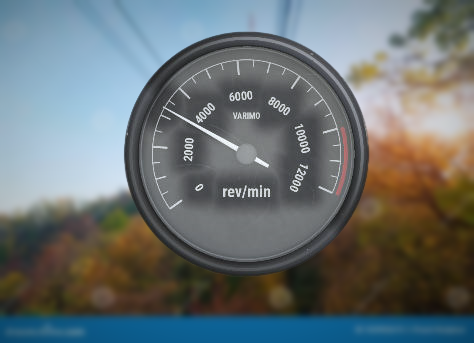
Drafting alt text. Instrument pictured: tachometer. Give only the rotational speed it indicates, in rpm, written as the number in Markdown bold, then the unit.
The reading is **3250** rpm
